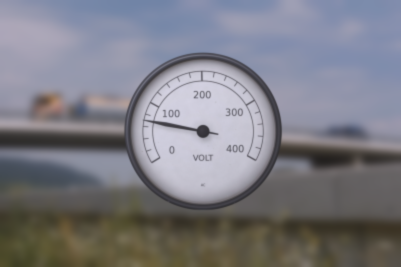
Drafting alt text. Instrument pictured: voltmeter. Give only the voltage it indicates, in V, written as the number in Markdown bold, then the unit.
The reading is **70** V
